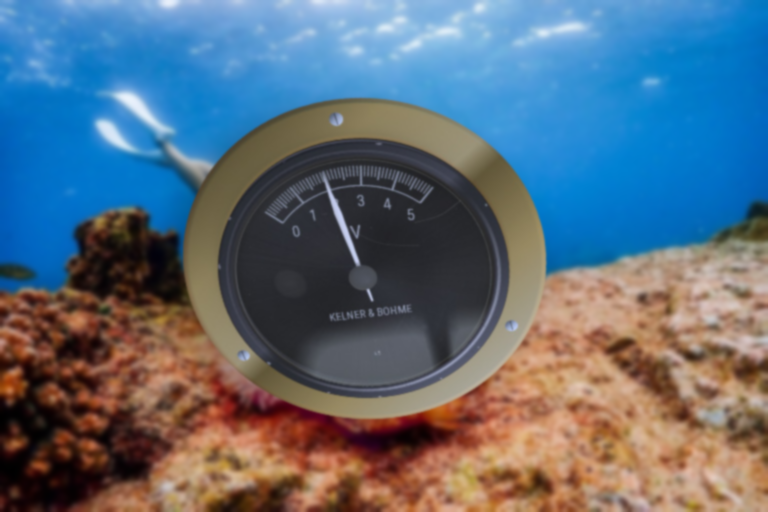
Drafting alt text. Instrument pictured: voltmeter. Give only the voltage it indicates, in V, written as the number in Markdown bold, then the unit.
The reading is **2** V
